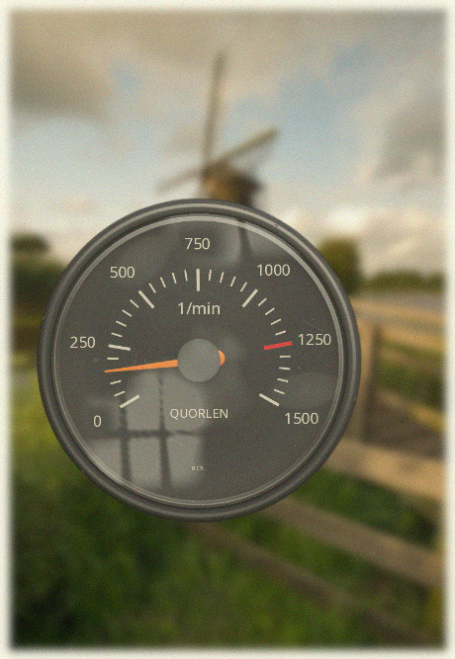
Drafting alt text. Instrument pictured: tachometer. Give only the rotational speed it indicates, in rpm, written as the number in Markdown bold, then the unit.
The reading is **150** rpm
